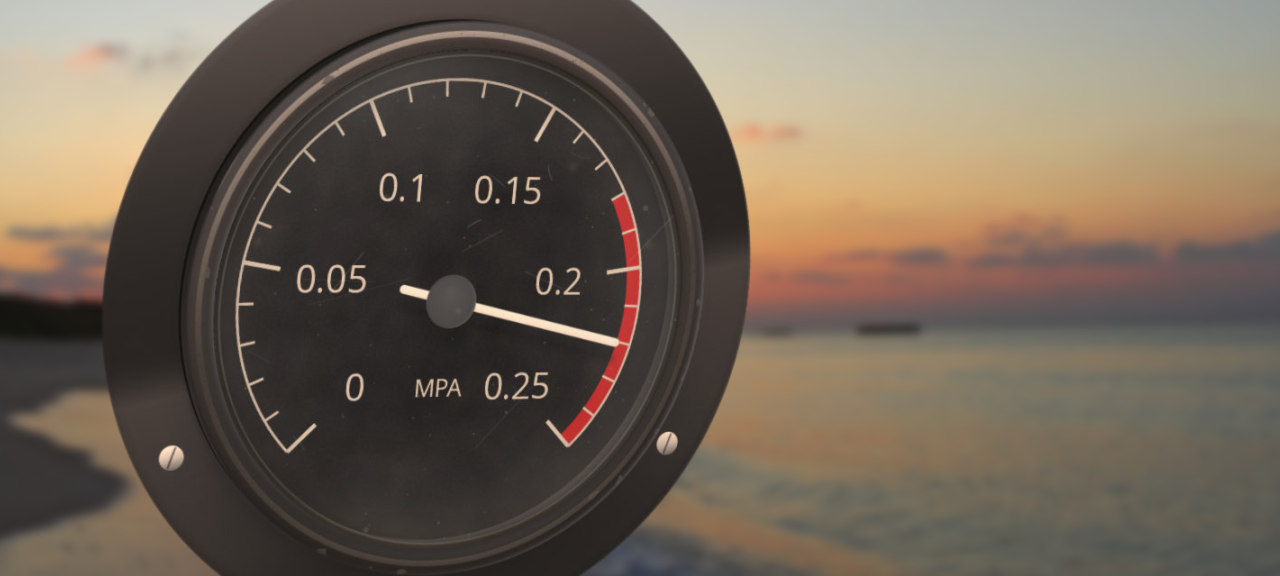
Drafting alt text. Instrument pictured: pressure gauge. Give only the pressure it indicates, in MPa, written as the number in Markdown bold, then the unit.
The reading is **0.22** MPa
